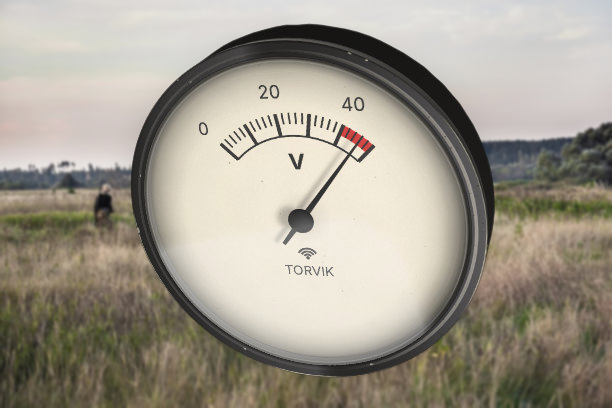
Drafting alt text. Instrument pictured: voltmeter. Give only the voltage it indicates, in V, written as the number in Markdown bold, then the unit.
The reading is **46** V
